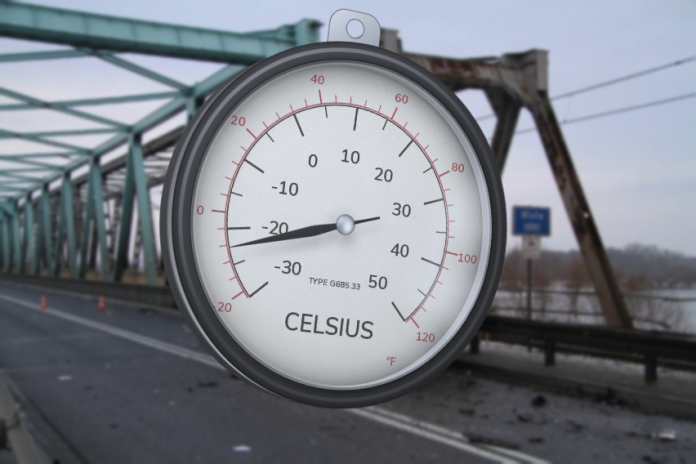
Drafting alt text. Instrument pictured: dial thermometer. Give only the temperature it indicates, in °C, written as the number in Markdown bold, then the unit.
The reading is **-22.5** °C
